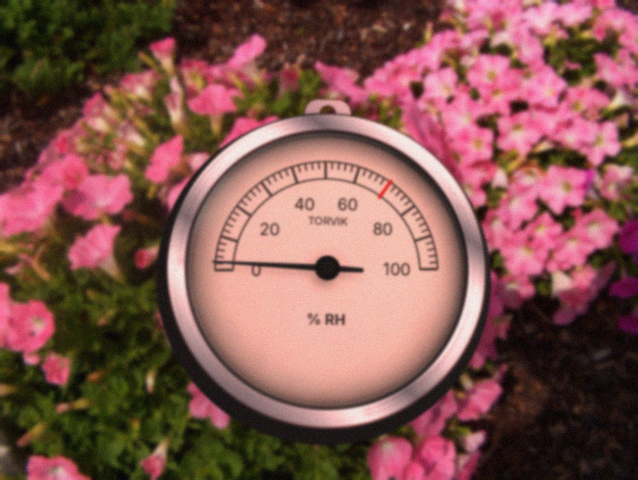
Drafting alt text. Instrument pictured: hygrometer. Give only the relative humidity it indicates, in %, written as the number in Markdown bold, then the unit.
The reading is **2** %
